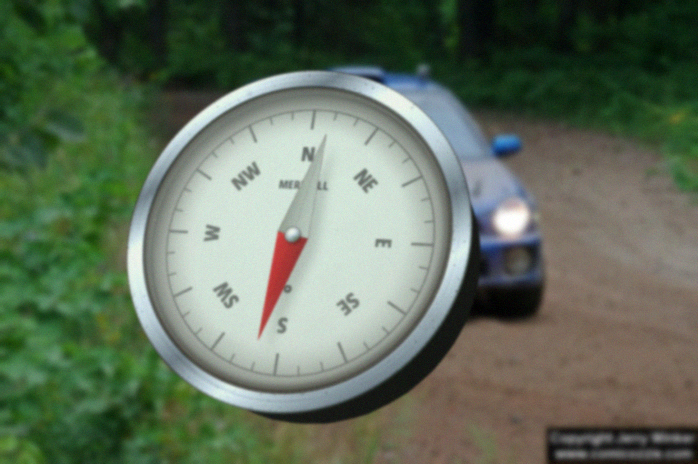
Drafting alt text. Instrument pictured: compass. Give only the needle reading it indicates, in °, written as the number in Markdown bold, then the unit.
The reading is **190** °
